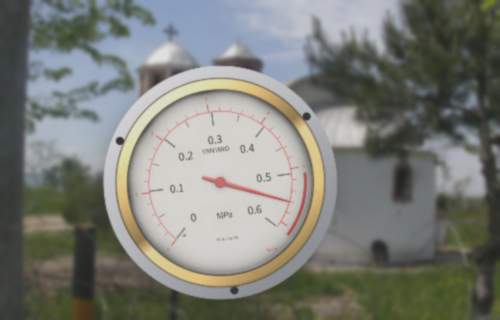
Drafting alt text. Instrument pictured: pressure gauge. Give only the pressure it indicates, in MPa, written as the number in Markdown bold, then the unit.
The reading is **0.55** MPa
